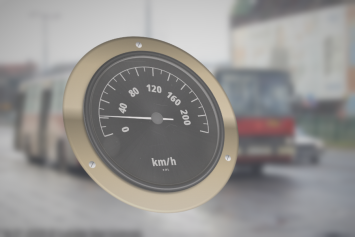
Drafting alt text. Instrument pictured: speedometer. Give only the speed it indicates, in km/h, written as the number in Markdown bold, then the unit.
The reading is **20** km/h
